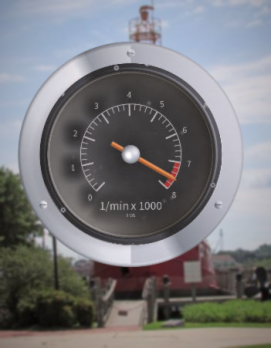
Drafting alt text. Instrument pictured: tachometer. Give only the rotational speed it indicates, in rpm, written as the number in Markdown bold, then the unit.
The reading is **7600** rpm
